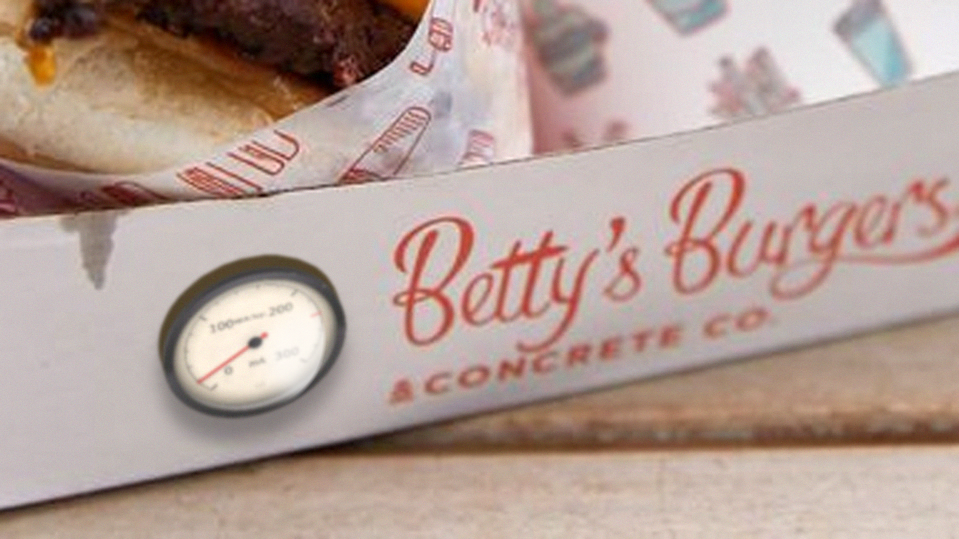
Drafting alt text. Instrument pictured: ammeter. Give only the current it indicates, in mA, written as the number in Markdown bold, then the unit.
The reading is **20** mA
